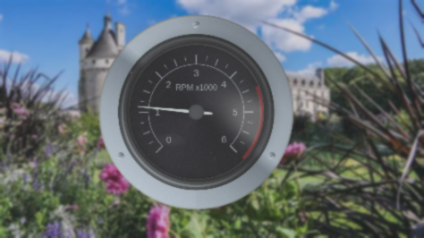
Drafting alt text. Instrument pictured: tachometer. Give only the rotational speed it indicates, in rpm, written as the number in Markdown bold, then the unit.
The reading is **1125** rpm
